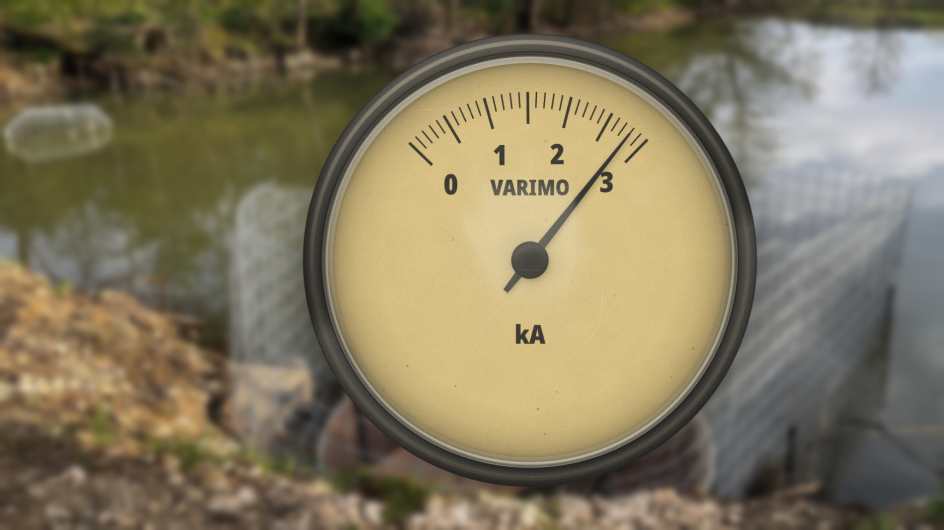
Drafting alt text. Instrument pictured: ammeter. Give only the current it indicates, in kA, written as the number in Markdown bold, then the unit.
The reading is **2.8** kA
